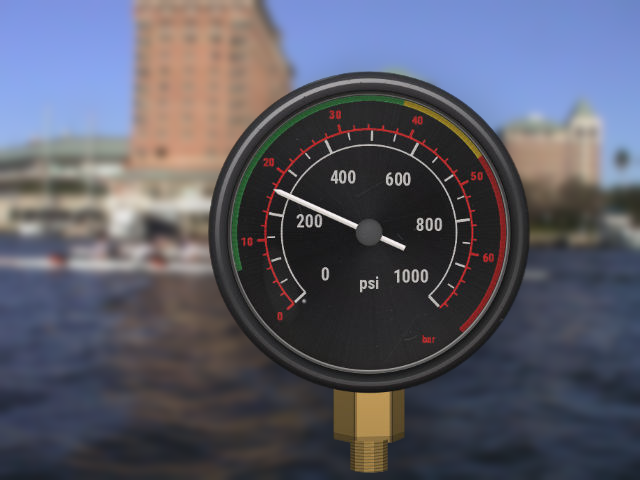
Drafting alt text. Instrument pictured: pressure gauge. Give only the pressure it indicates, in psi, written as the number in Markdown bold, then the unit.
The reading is **250** psi
